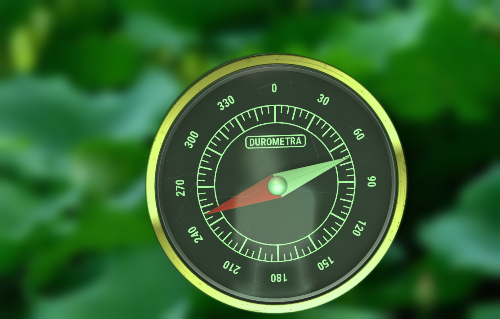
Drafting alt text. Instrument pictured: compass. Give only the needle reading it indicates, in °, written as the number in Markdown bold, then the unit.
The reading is **250** °
